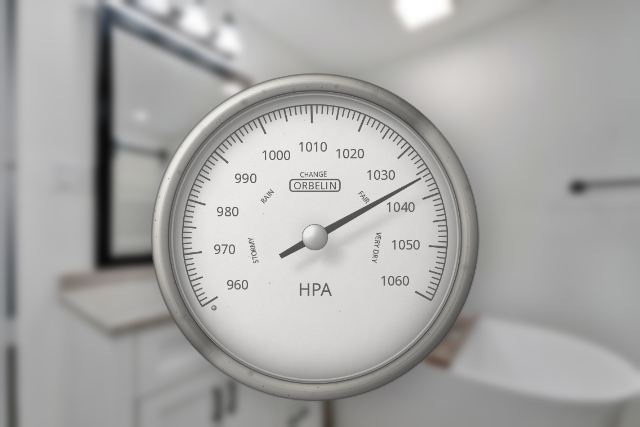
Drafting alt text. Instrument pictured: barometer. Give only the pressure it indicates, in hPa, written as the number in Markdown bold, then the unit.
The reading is **1036** hPa
